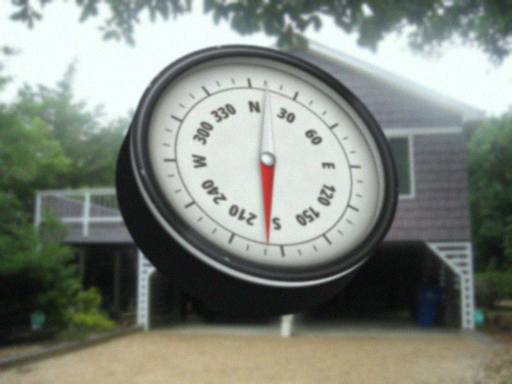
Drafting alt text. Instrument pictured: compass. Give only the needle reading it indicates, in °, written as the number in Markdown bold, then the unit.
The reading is **190** °
